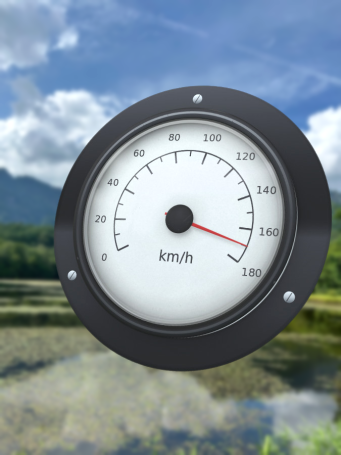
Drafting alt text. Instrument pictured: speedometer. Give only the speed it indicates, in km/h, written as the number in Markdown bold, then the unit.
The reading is **170** km/h
